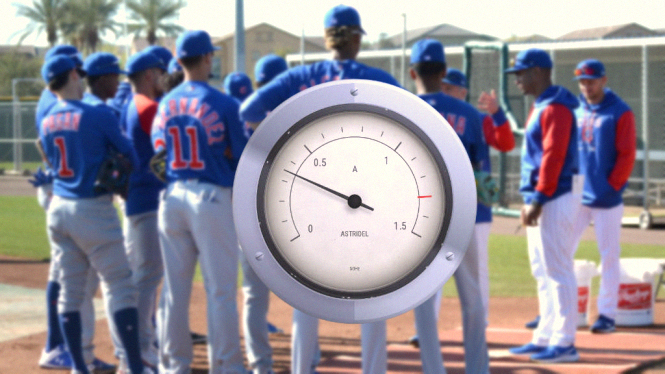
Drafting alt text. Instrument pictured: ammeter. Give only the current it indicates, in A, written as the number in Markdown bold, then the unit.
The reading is **0.35** A
